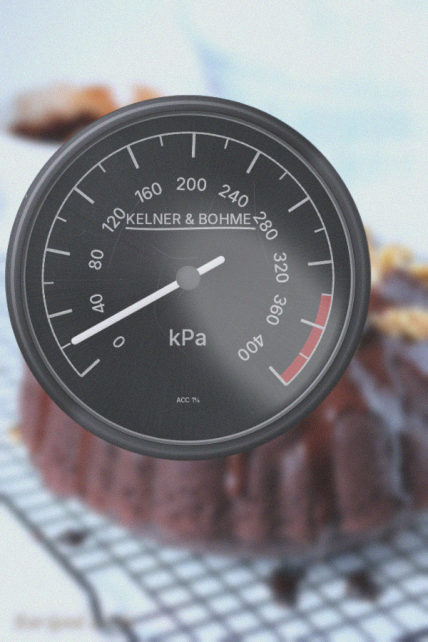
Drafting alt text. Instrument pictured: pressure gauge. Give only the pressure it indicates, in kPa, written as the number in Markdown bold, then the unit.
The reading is **20** kPa
